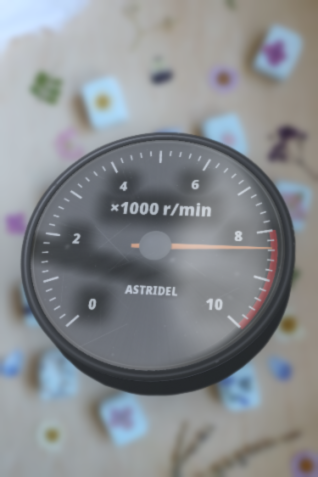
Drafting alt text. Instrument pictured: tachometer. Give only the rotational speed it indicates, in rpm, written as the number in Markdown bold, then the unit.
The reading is **8400** rpm
